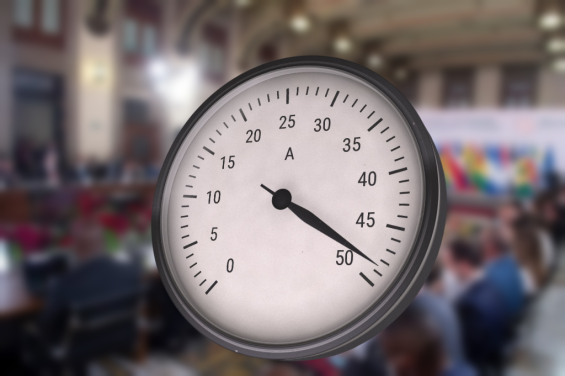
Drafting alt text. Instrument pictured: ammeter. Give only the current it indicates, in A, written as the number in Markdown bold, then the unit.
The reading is **48.5** A
